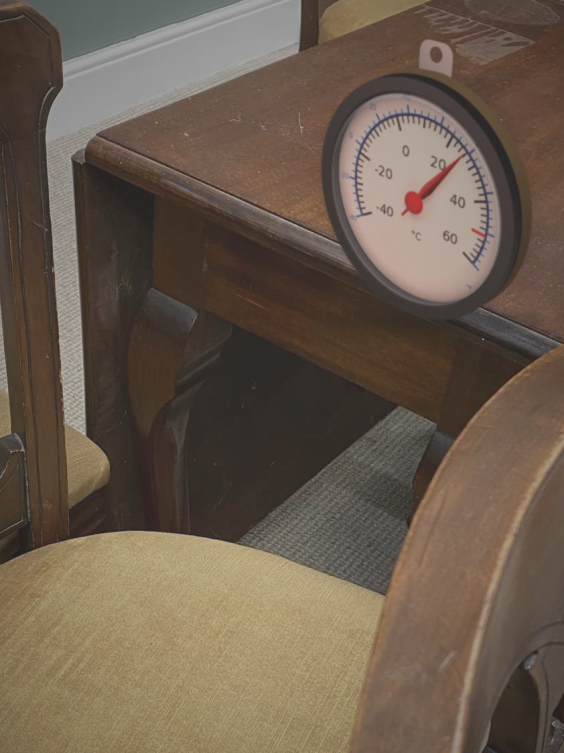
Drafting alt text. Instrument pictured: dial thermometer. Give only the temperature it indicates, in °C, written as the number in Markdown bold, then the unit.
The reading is **26** °C
